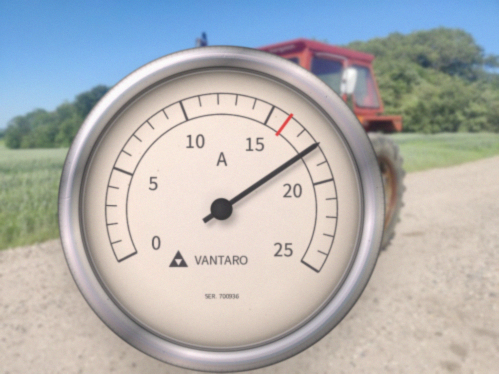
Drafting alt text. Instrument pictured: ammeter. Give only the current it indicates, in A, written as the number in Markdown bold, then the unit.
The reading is **18** A
